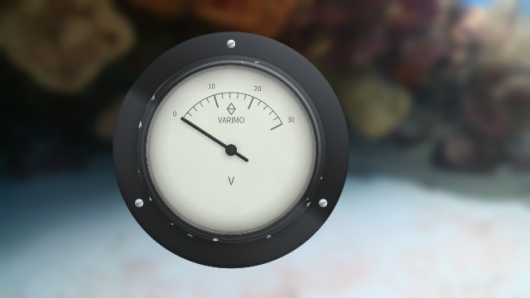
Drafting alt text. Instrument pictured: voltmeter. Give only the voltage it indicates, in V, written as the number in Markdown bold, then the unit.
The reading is **0** V
